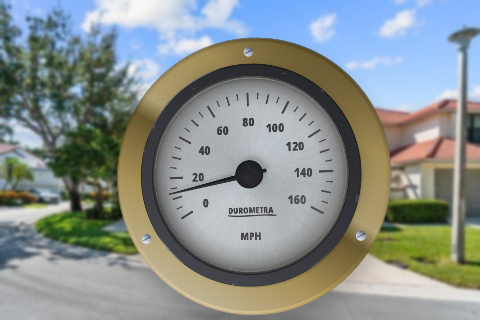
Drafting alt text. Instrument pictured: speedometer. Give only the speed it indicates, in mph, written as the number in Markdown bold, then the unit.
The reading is **12.5** mph
